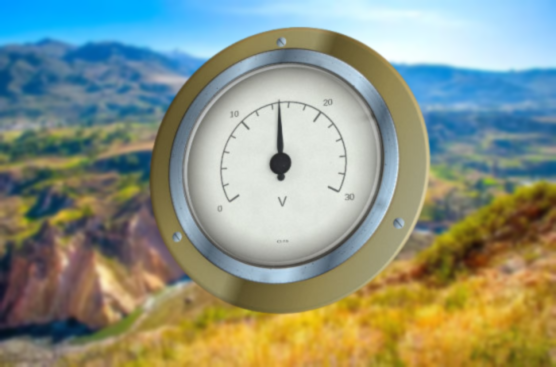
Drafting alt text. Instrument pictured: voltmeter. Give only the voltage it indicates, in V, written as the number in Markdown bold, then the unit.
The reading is **15** V
